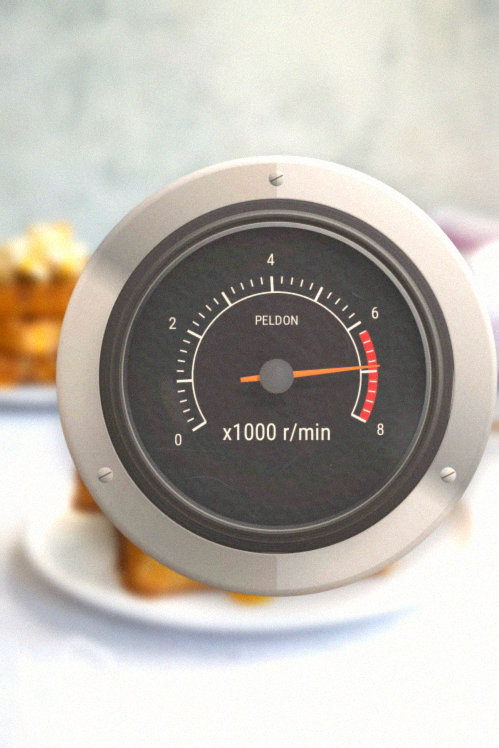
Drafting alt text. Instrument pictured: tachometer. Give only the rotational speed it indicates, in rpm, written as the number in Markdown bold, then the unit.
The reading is **6900** rpm
